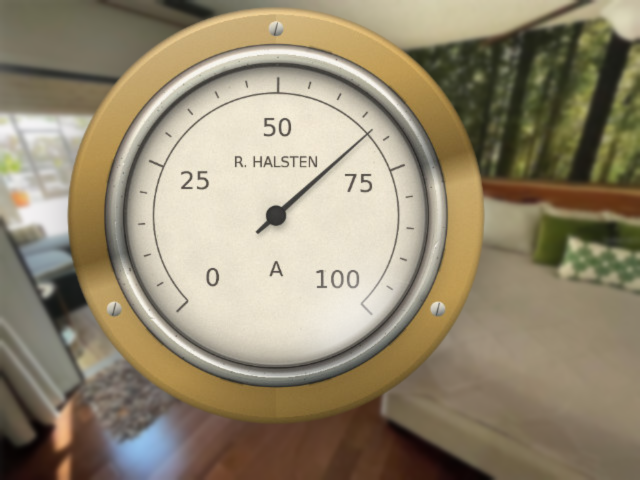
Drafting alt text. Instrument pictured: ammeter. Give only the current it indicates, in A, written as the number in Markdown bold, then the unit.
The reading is **67.5** A
